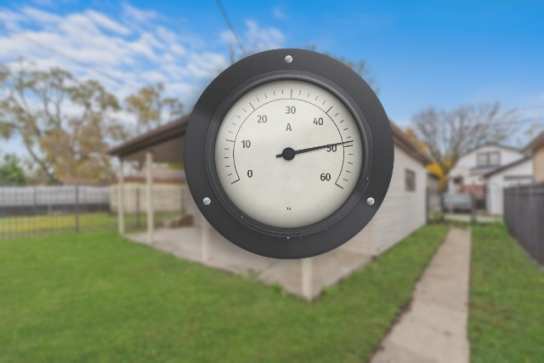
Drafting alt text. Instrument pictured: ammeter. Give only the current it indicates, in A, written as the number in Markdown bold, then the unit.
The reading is **49** A
